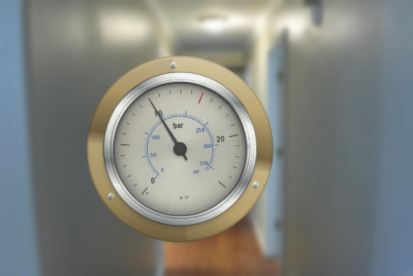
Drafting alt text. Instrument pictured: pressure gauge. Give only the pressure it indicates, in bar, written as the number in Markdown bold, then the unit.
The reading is **10** bar
